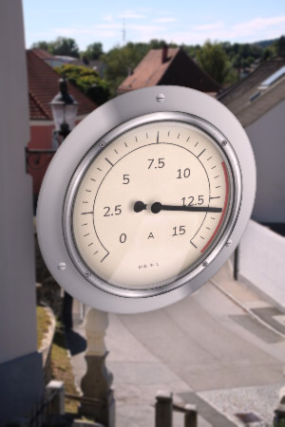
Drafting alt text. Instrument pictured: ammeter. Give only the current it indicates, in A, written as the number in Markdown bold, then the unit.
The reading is **13** A
